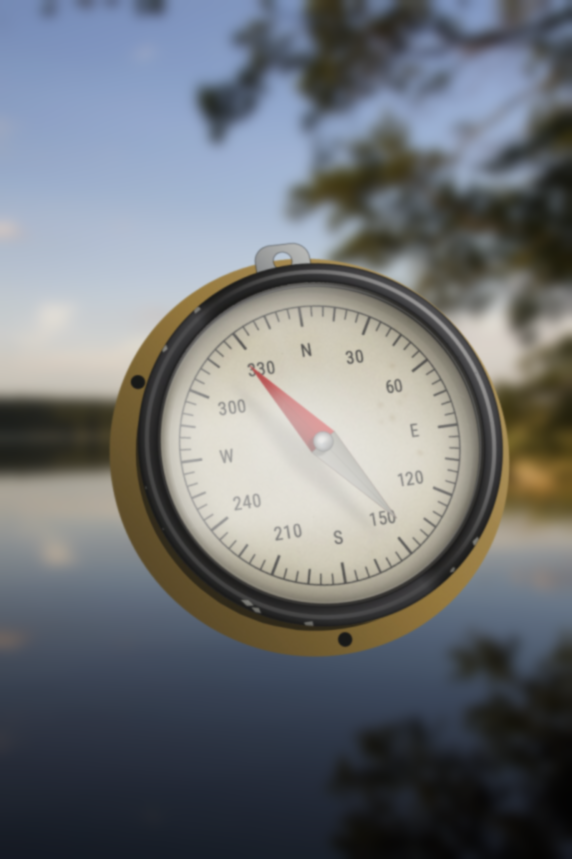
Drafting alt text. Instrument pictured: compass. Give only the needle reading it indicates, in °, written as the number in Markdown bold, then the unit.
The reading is **325** °
